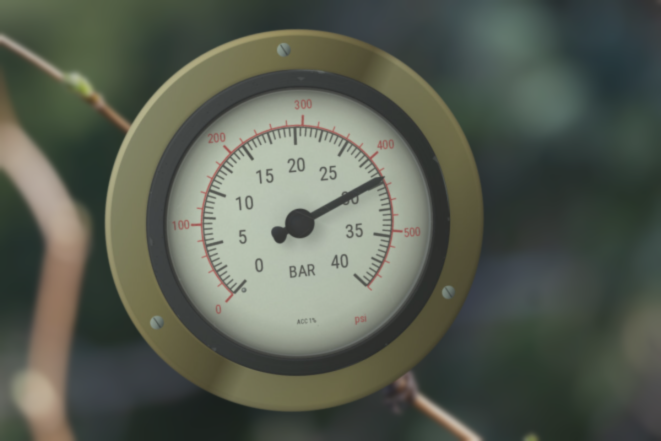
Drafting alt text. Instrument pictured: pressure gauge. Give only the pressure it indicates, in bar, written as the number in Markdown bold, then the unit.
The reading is **29.5** bar
